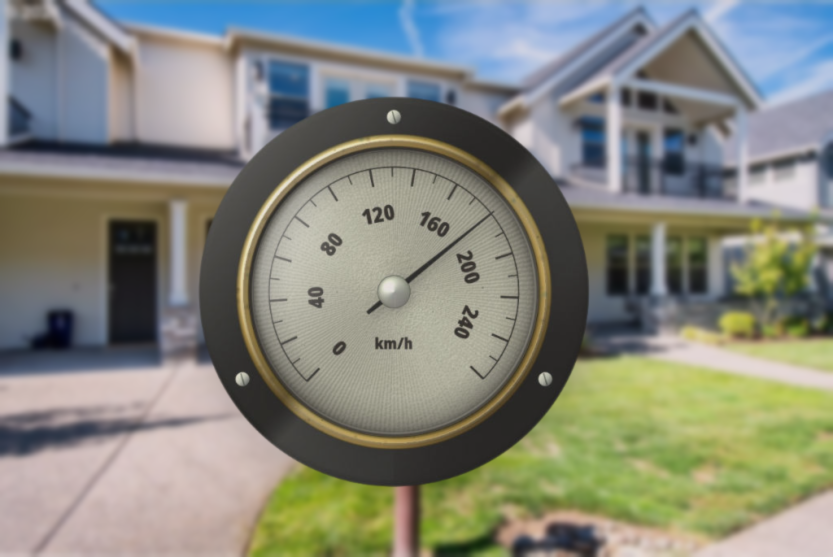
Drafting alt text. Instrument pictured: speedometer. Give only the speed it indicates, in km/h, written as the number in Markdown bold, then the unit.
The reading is **180** km/h
